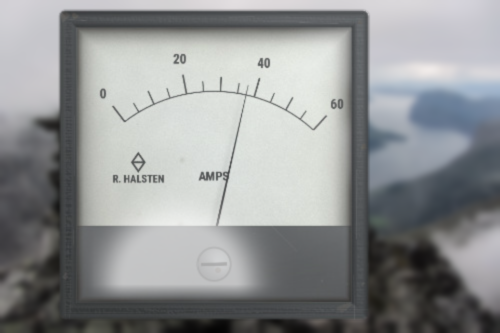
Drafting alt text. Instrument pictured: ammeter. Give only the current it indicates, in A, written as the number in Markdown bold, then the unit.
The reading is **37.5** A
